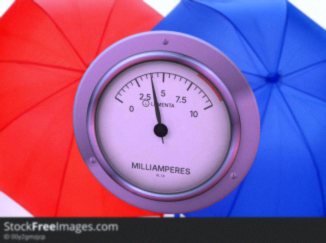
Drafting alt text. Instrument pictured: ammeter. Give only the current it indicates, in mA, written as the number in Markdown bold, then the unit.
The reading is **4** mA
